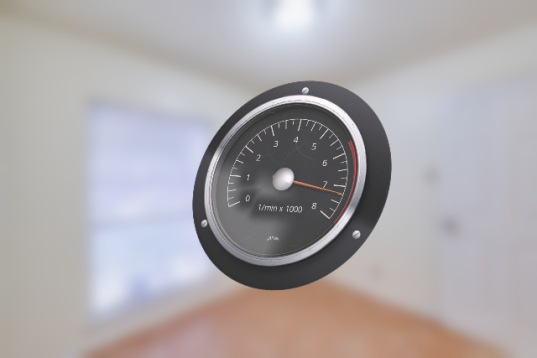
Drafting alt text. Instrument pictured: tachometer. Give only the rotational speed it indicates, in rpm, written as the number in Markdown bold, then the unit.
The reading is **7250** rpm
